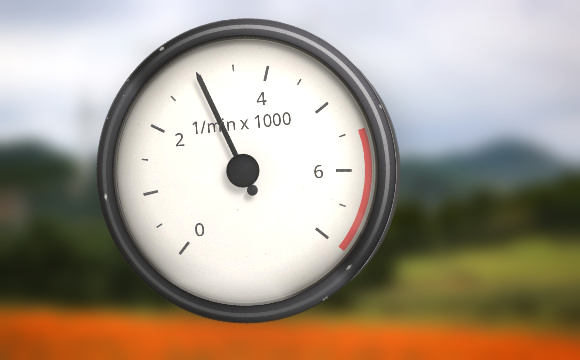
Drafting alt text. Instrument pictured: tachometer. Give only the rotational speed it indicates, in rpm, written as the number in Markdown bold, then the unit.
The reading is **3000** rpm
